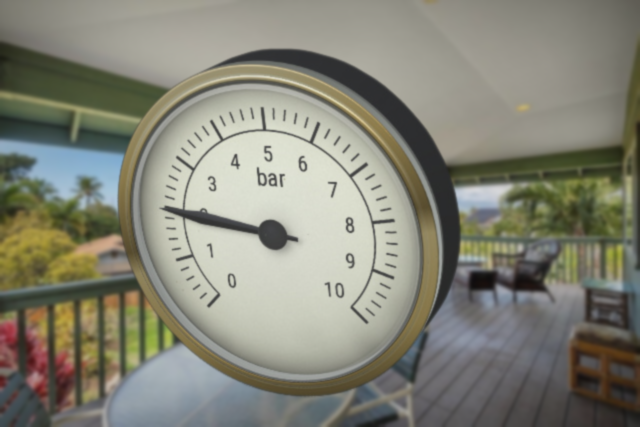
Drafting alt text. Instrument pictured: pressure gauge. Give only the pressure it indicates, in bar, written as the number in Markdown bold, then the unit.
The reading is **2** bar
